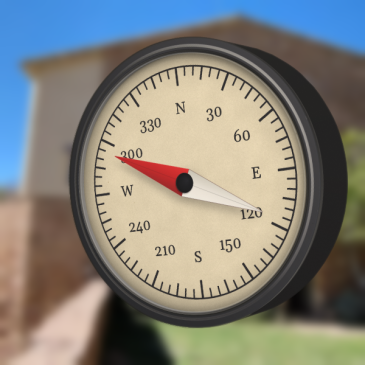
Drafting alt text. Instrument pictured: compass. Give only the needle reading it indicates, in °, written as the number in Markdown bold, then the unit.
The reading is **295** °
